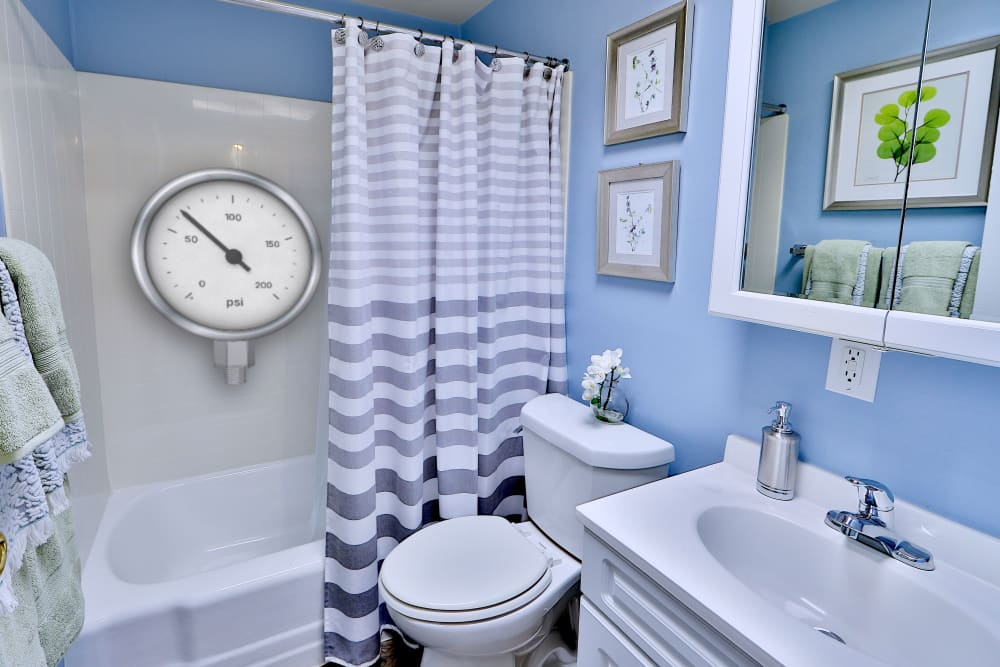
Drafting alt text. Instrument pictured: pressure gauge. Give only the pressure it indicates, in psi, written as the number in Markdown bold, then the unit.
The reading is **65** psi
